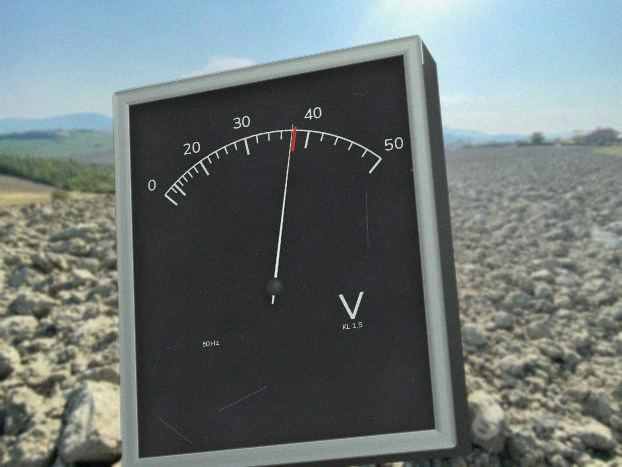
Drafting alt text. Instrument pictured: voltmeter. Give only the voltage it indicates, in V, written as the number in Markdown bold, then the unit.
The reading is **38** V
